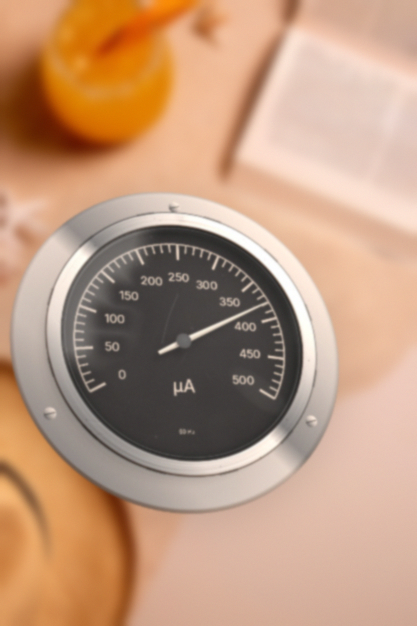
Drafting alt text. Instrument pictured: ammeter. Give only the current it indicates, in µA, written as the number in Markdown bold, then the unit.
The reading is **380** µA
